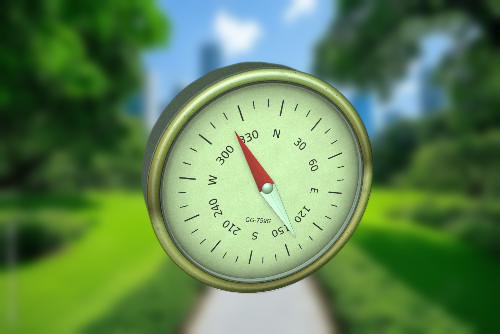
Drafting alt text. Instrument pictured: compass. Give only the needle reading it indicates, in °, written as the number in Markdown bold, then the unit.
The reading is **320** °
